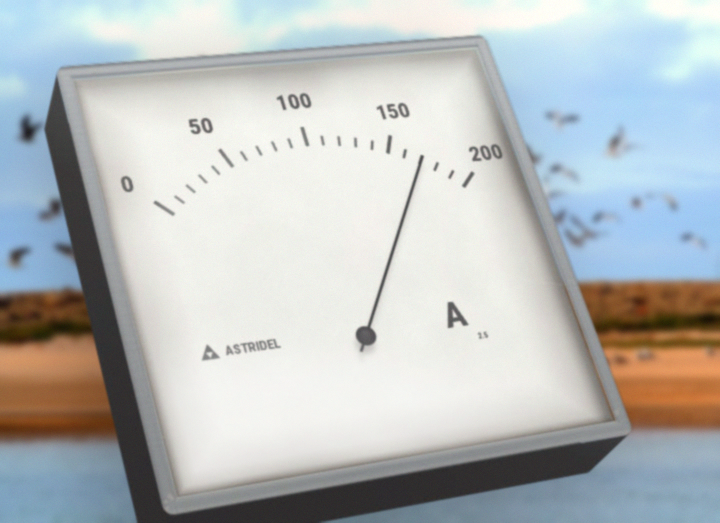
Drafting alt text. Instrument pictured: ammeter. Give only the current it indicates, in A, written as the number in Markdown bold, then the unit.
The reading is **170** A
